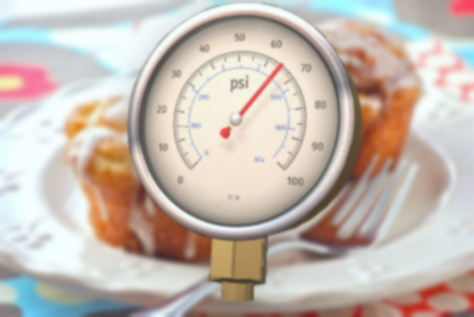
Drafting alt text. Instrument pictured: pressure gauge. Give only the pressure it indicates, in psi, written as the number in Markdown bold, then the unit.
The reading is **65** psi
